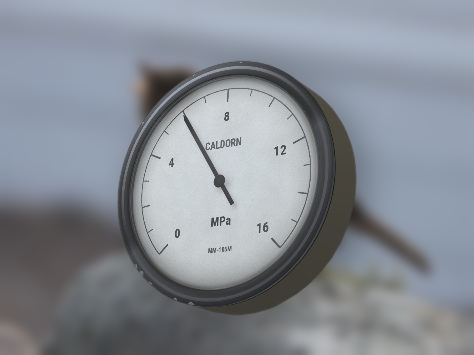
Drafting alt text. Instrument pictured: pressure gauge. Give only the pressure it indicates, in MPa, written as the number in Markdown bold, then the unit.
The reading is **6** MPa
